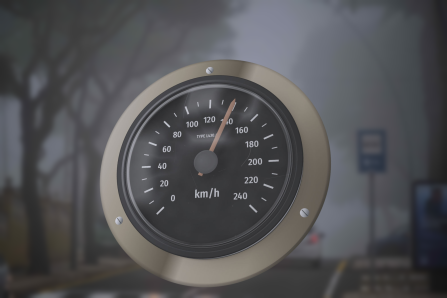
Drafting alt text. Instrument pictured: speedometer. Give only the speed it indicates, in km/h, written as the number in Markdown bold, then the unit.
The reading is **140** km/h
